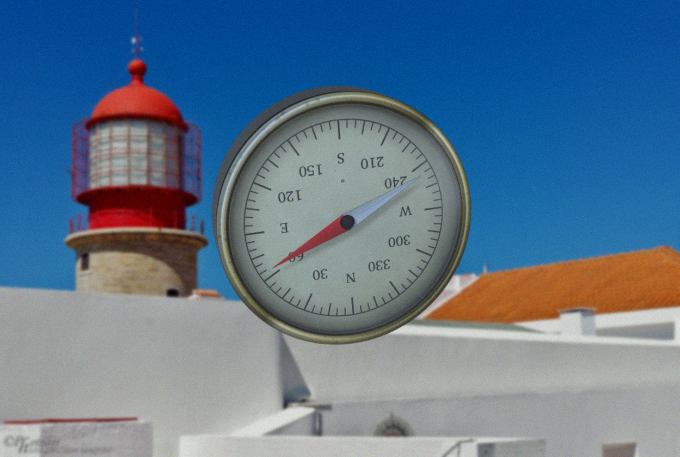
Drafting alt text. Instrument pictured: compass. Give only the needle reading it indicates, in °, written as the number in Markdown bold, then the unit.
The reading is **65** °
